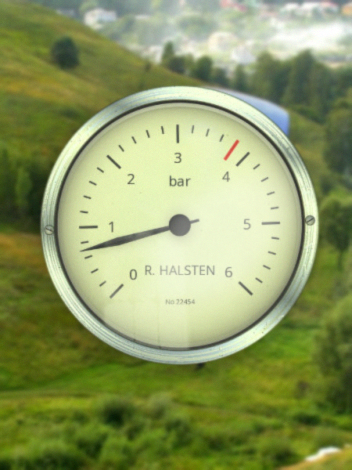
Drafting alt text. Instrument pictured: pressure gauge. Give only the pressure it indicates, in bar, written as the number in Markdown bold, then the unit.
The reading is **0.7** bar
